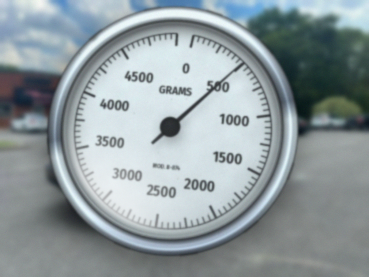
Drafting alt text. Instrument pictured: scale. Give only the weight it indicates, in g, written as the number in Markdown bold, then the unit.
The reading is **500** g
